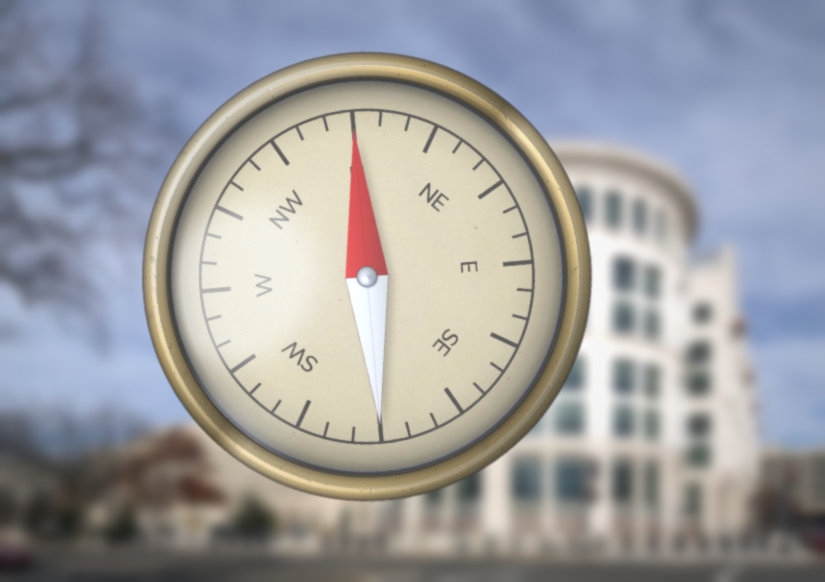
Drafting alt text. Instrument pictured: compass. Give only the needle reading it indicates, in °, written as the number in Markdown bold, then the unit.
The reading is **0** °
